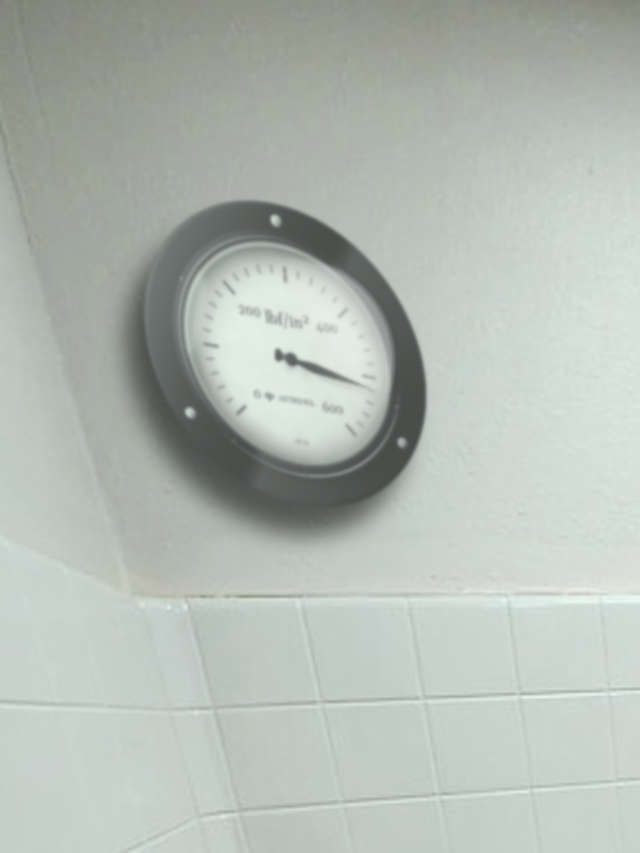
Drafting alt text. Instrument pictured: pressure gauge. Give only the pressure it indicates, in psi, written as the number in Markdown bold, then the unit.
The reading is **520** psi
